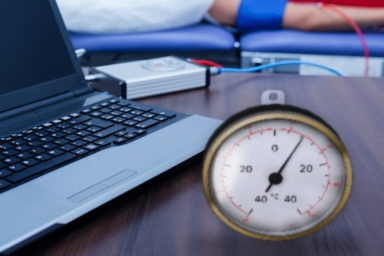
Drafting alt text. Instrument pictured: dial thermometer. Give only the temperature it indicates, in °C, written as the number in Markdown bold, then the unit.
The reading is **8** °C
